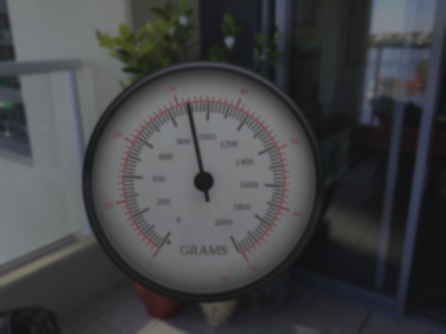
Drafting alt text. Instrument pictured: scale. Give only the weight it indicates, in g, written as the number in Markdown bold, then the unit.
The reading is **900** g
